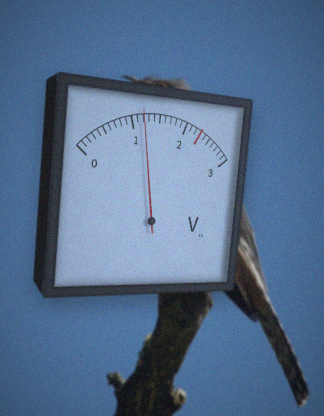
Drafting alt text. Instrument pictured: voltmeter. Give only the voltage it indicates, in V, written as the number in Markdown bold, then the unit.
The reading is **1.2** V
